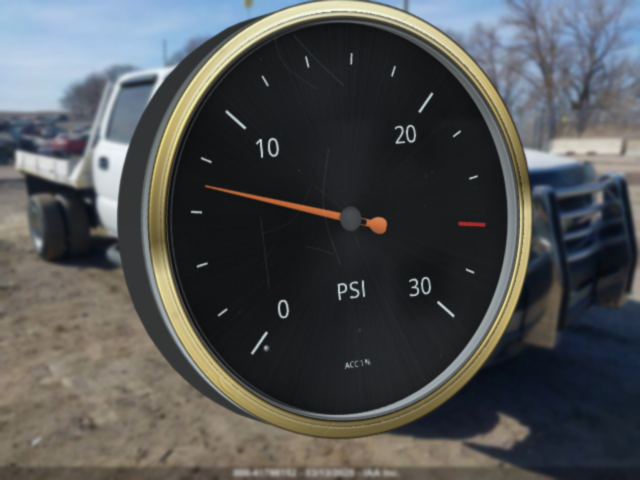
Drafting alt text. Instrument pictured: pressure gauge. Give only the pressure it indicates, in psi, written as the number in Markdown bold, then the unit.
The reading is **7** psi
